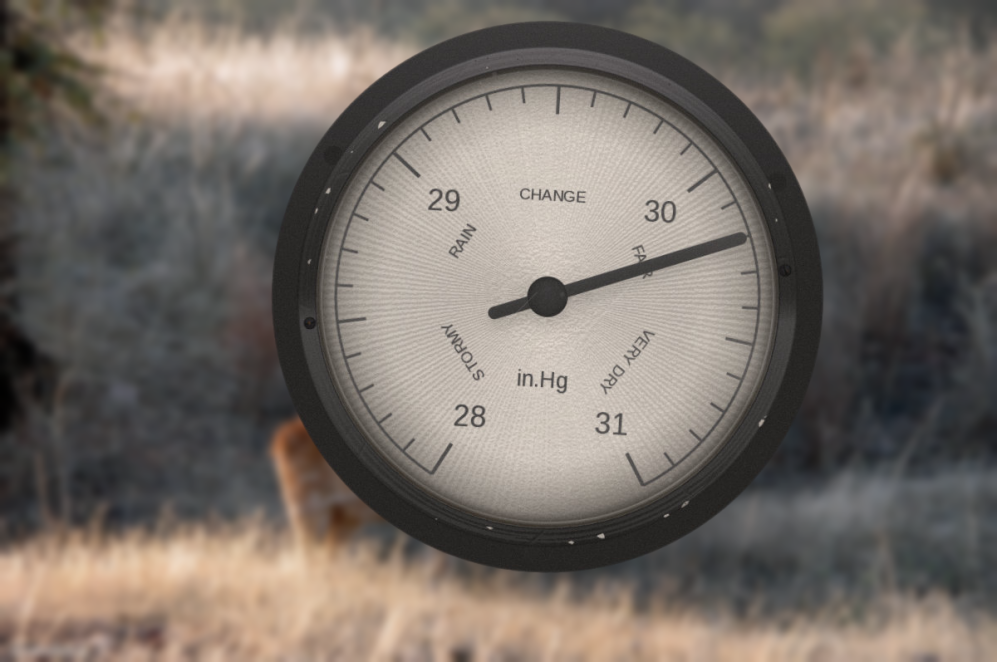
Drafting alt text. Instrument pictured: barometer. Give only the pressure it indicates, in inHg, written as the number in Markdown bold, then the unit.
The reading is **30.2** inHg
